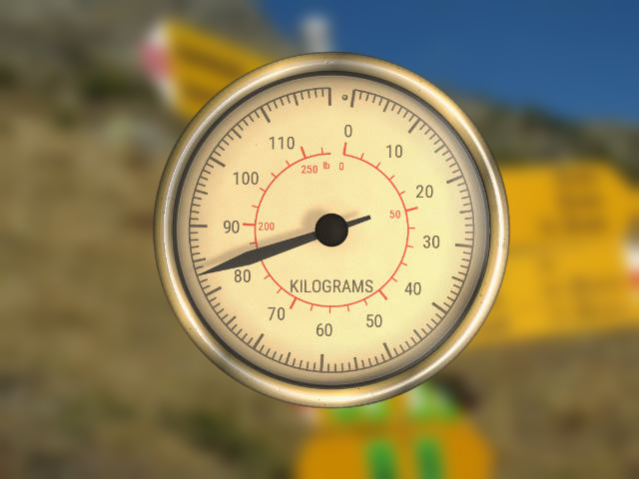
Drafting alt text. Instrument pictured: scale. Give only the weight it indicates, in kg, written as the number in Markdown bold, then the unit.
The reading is **83** kg
